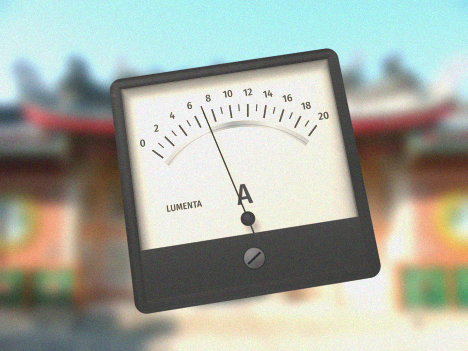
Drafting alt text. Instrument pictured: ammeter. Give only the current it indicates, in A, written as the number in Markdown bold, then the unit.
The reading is **7** A
